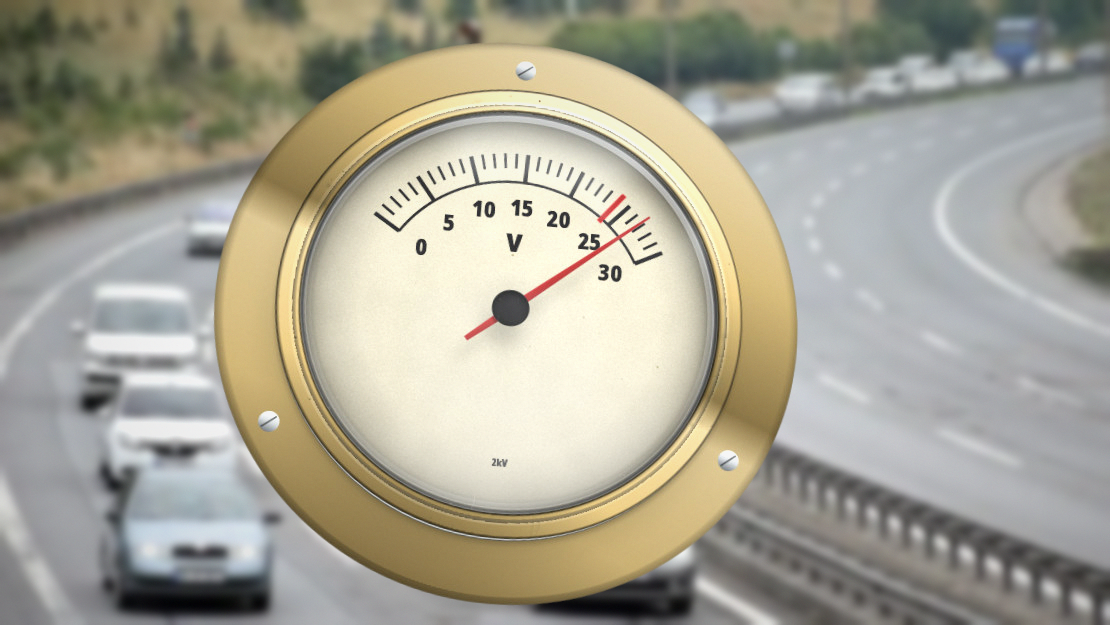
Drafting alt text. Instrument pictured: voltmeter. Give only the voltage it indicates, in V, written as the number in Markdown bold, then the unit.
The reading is **27** V
